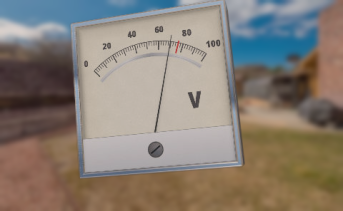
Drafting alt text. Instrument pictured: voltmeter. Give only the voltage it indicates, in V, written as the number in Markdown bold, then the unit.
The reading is **70** V
